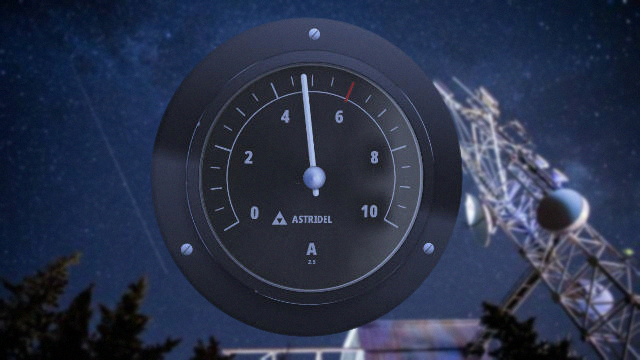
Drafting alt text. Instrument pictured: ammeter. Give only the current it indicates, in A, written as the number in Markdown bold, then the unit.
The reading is **4.75** A
